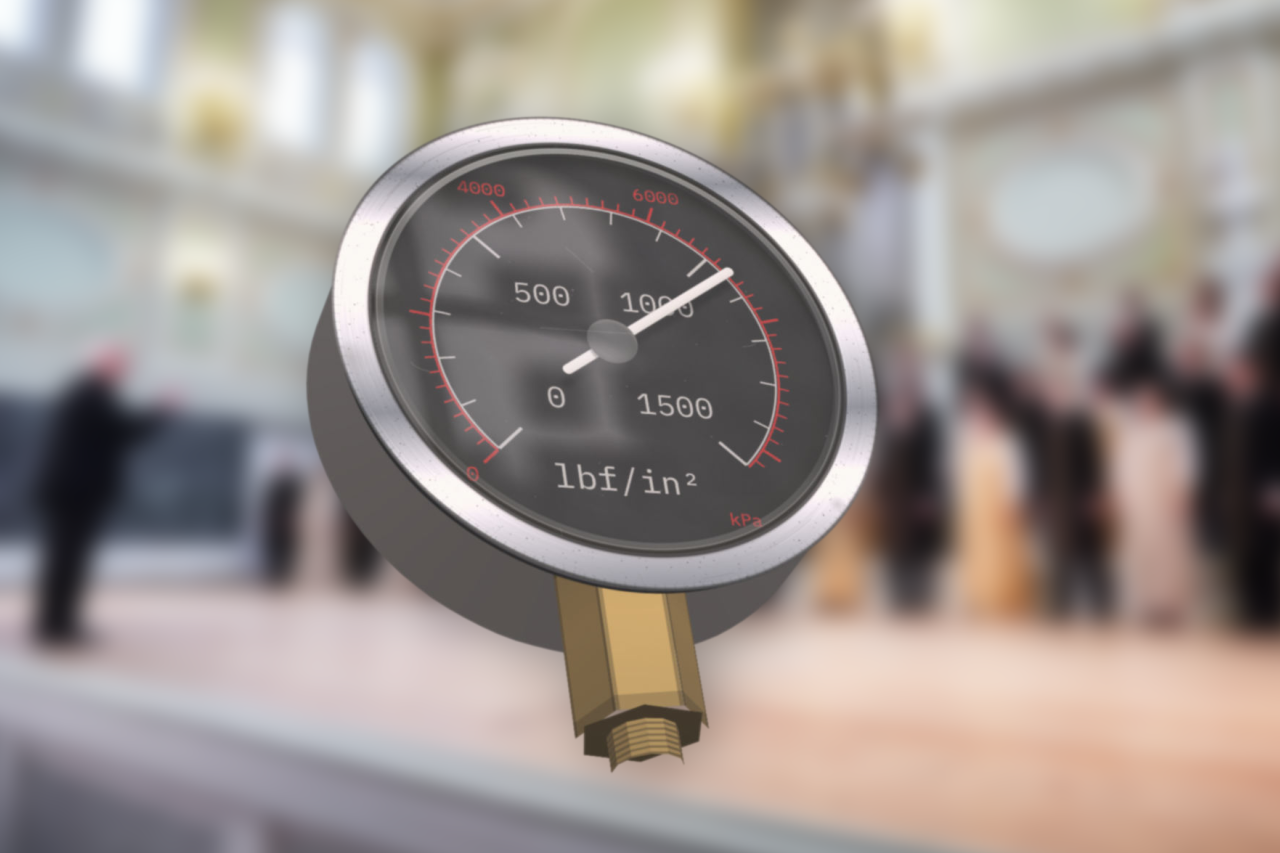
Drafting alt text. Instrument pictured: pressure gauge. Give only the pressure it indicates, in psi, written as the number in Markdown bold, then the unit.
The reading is **1050** psi
